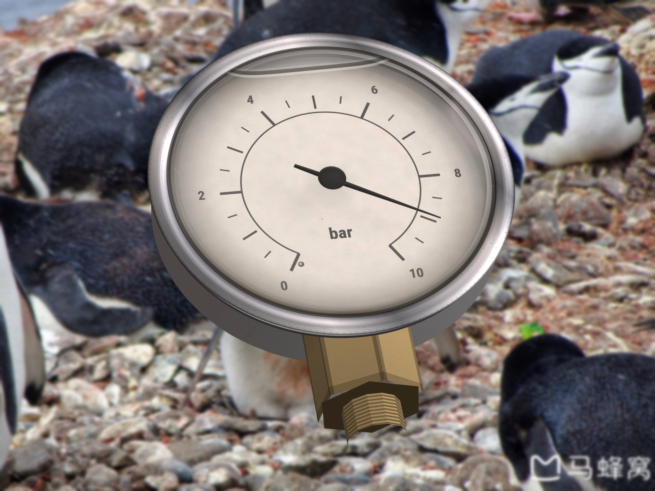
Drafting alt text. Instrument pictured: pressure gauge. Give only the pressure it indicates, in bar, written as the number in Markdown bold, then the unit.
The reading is **9** bar
